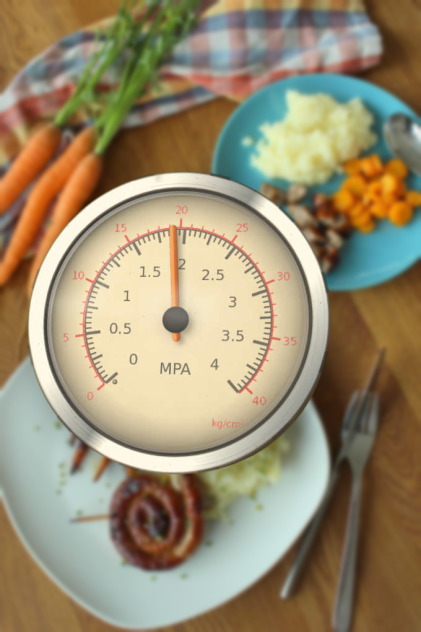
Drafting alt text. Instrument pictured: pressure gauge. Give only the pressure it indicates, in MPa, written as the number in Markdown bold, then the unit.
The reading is **1.9** MPa
